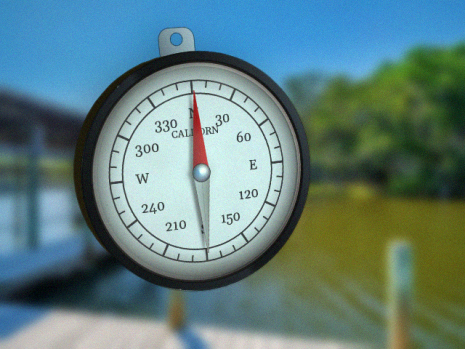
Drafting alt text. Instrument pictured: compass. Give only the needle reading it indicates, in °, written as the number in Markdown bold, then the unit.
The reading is **0** °
